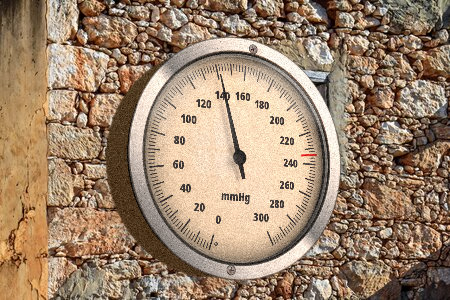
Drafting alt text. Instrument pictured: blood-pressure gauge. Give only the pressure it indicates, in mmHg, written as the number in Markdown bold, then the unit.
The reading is **140** mmHg
